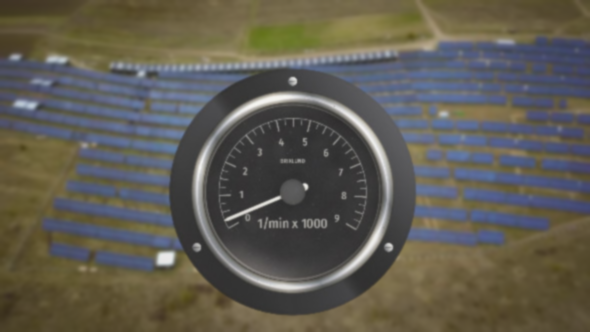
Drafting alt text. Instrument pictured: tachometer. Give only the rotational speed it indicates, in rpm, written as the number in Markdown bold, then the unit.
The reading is **250** rpm
